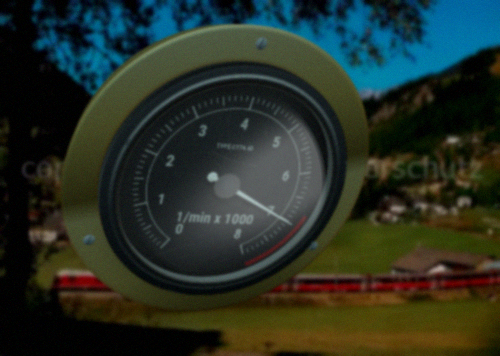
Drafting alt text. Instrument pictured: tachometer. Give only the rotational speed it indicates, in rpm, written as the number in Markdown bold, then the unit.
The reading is **7000** rpm
